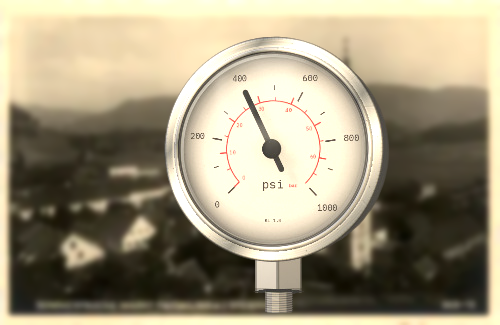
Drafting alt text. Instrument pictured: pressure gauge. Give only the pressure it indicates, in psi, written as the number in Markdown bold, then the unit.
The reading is **400** psi
